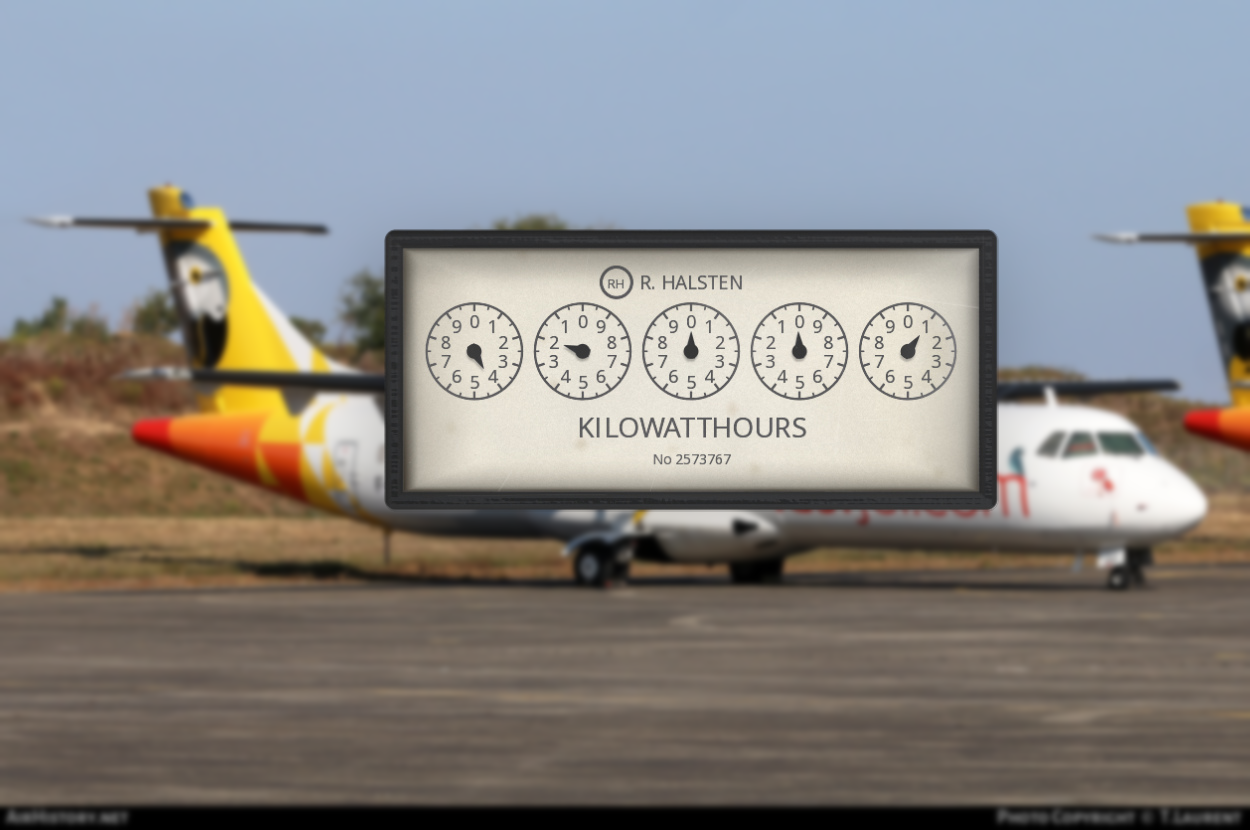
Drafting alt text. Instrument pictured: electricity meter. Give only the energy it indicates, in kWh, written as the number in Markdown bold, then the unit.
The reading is **42001** kWh
